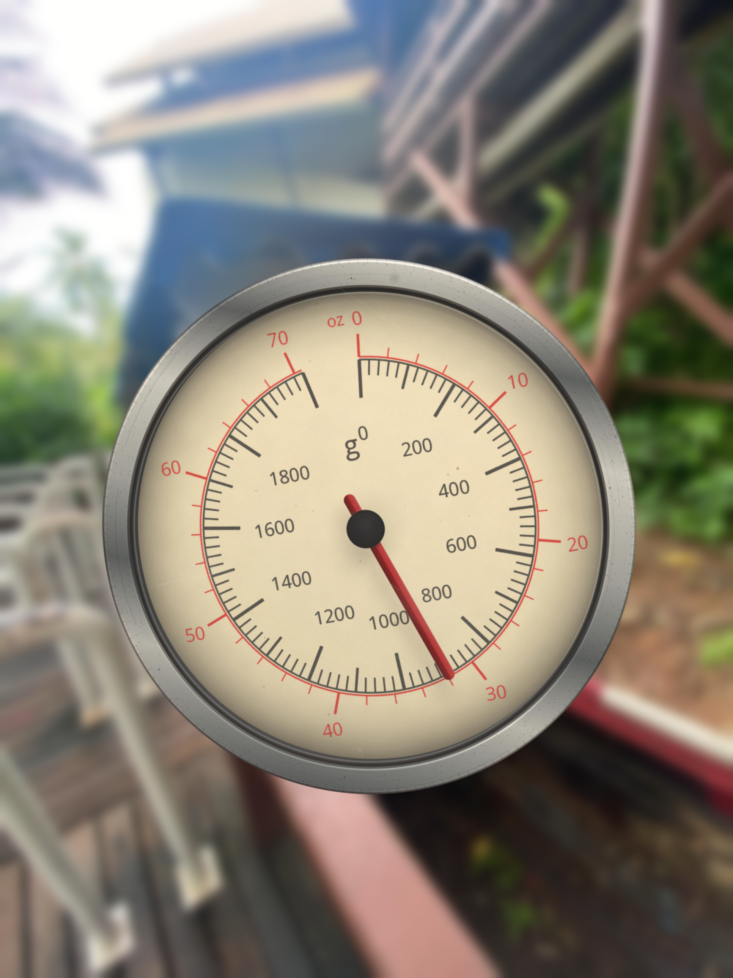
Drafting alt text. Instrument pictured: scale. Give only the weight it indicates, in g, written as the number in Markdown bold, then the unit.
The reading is **900** g
